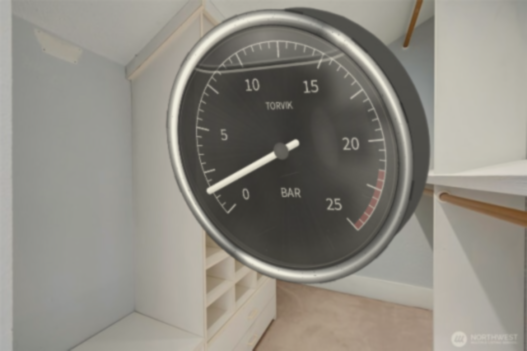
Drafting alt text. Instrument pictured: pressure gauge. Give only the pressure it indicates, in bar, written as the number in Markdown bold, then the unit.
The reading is **1.5** bar
